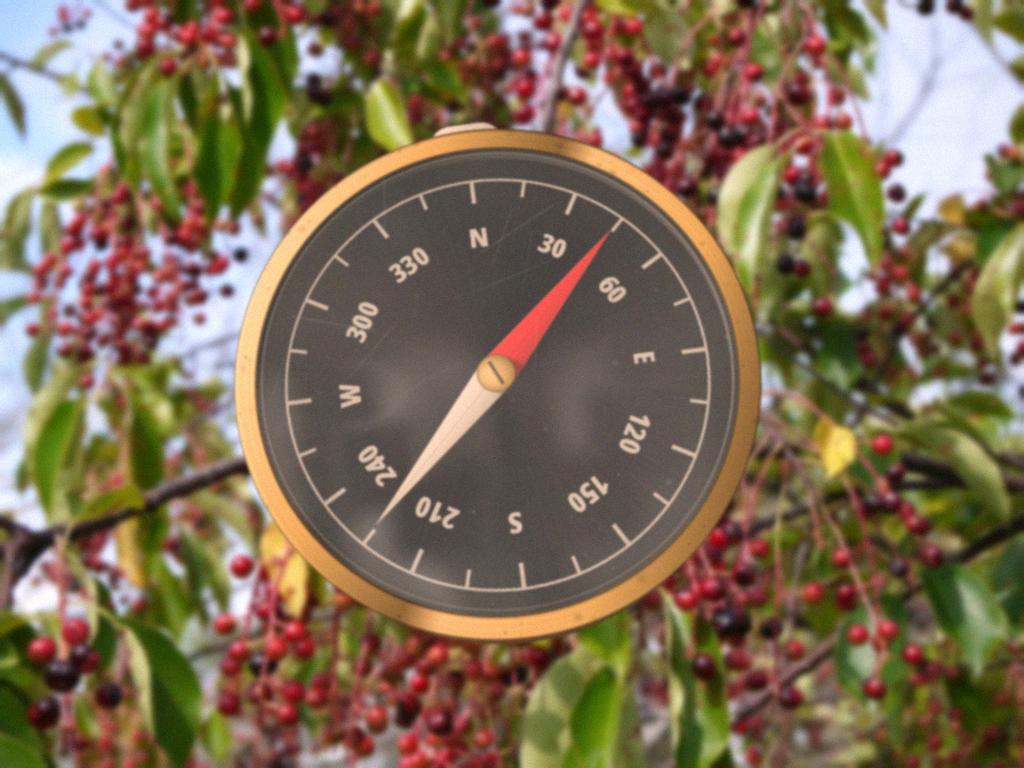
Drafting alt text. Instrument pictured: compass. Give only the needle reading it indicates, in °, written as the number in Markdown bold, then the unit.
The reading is **45** °
